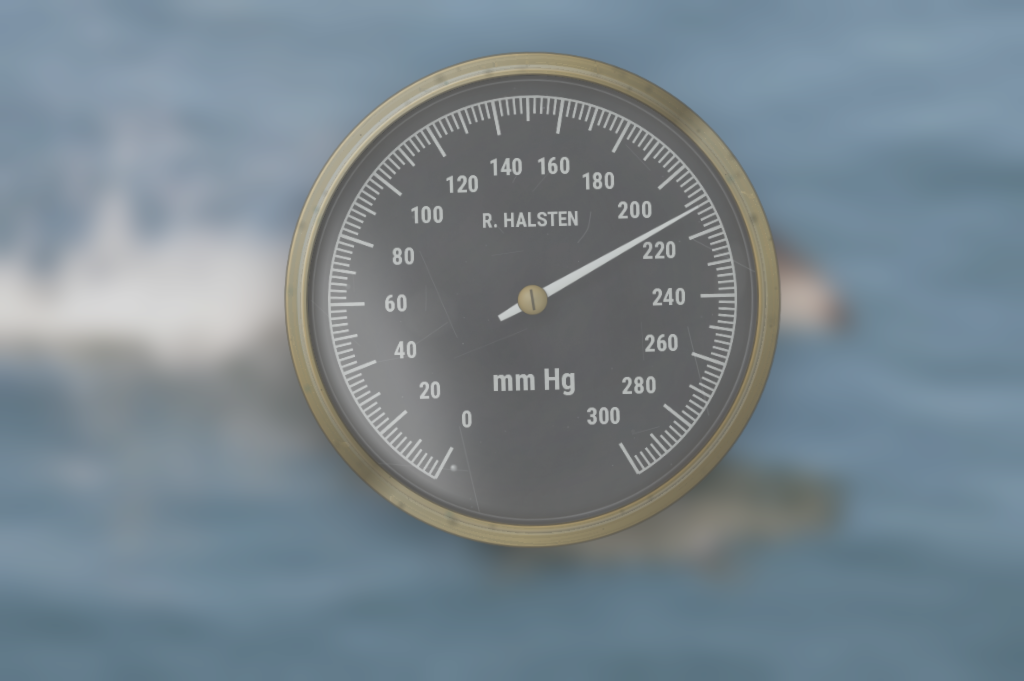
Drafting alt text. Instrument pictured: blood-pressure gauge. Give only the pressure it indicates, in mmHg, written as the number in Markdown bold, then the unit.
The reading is **212** mmHg
